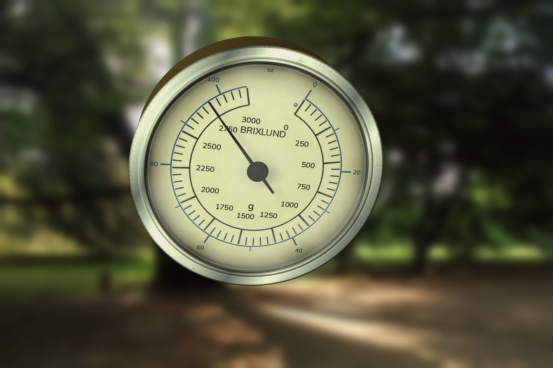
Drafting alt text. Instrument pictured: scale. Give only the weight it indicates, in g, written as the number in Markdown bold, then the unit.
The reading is **2750** g
